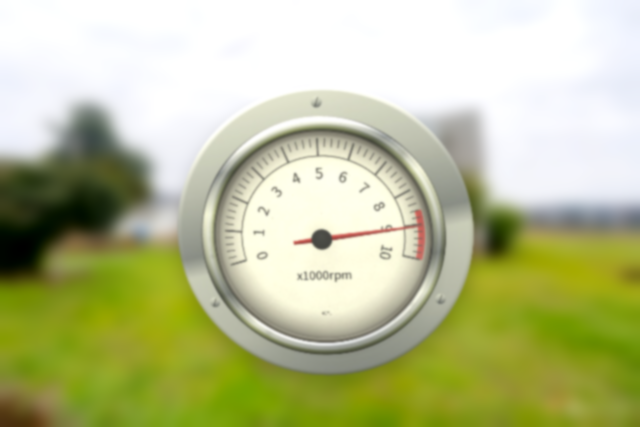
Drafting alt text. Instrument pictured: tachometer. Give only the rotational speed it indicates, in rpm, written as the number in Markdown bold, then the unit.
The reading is **9000** rpm
